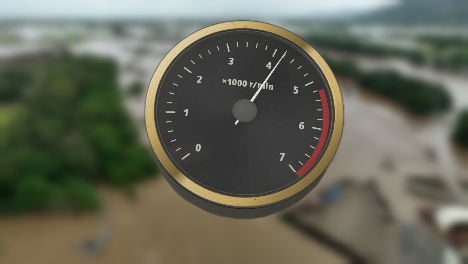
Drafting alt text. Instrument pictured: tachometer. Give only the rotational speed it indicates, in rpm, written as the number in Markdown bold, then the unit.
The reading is **4200** rpm
